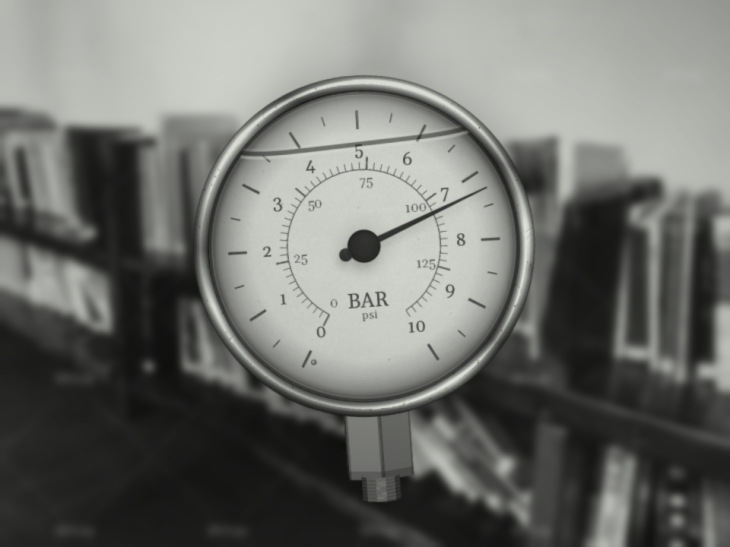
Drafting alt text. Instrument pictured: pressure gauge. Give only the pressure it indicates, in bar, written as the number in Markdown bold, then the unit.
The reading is **7.25** bar
